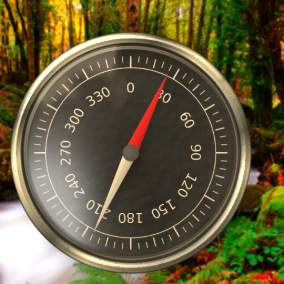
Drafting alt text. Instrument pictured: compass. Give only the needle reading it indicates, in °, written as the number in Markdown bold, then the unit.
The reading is **25** °
